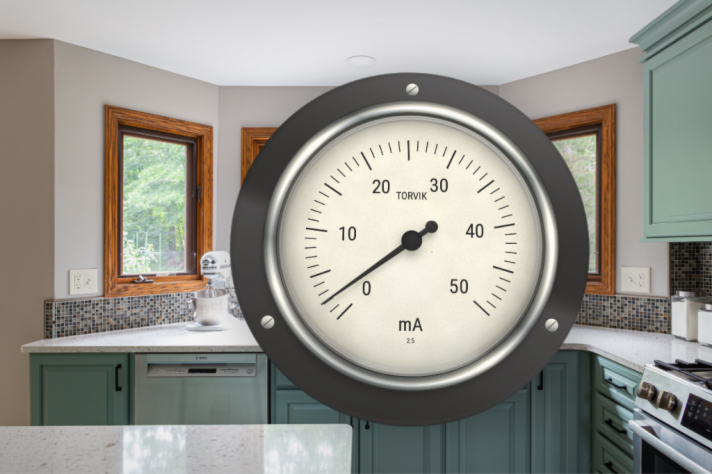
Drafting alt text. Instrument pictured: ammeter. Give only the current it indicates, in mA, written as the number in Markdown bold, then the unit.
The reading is **2** mA
